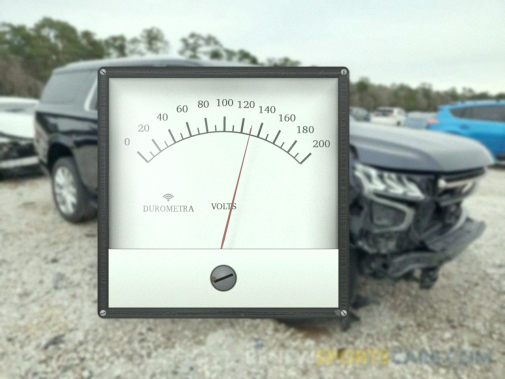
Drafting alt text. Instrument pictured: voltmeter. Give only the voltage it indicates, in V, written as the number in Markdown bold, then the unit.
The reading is **130** V
